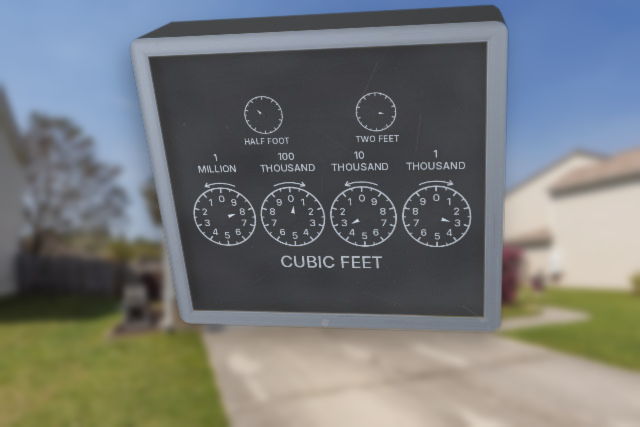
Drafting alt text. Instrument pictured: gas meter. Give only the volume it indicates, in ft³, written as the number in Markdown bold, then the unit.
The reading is **803300** ft³
